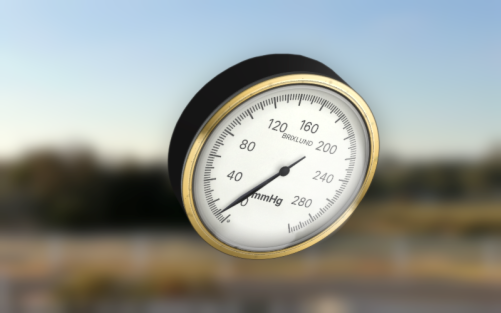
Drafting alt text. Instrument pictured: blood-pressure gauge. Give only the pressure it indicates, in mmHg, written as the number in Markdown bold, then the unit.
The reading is **10** mmHg
